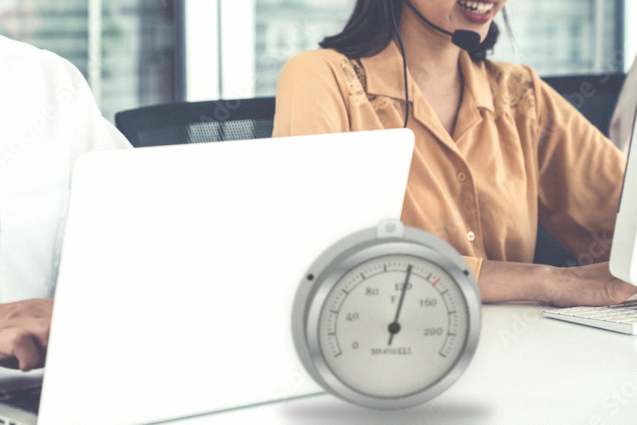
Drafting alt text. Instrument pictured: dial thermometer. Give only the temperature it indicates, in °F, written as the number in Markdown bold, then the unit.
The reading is **120** °F
